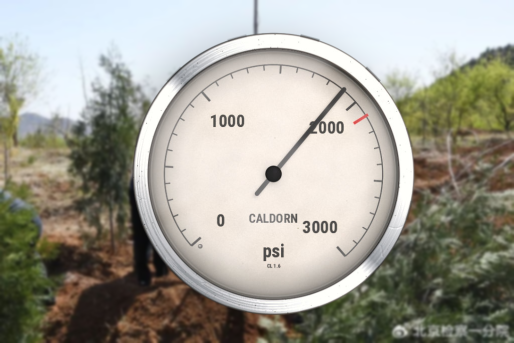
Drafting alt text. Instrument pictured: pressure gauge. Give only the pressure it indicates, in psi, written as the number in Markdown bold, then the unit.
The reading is **1900** psi
